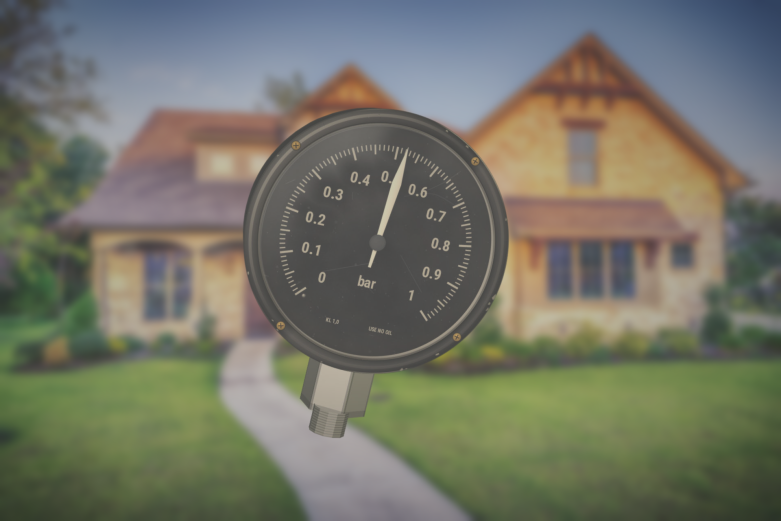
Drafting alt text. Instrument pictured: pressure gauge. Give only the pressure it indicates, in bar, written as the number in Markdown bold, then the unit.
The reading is **0.52** bar
